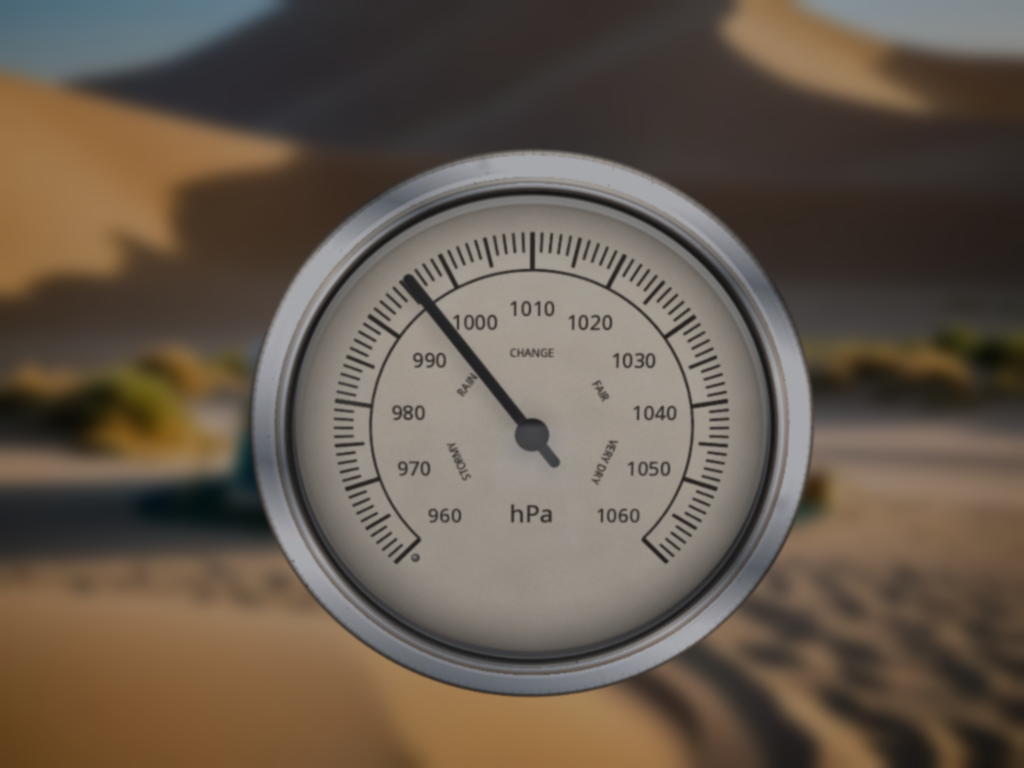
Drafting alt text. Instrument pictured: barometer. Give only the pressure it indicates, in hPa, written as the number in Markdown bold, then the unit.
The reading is **996** hPa
